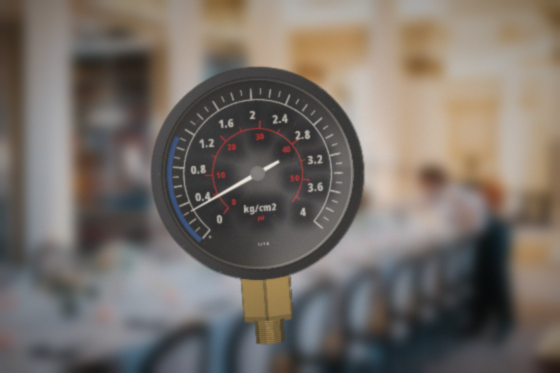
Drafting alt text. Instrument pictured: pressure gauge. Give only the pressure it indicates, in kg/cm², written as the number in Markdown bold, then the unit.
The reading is **0.3** kg/cm²
